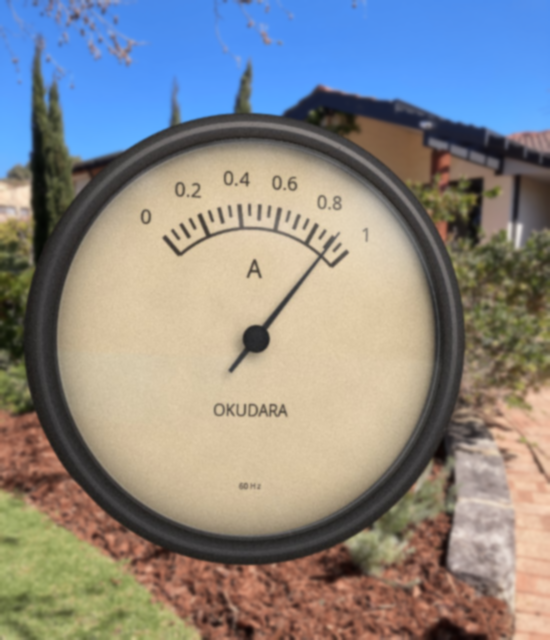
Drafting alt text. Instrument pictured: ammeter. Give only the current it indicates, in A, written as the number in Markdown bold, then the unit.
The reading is **0.9** A
